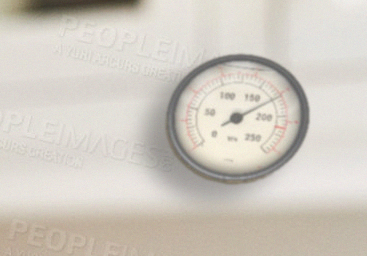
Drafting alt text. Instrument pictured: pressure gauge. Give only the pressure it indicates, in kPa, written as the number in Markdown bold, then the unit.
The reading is **175** kPa
